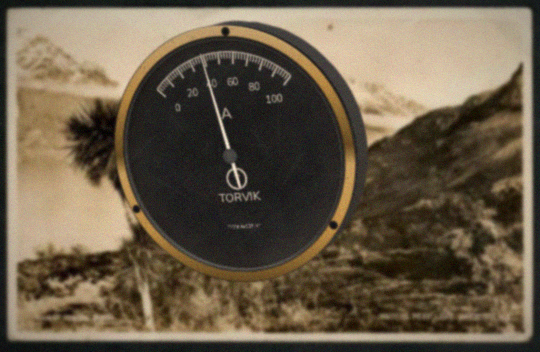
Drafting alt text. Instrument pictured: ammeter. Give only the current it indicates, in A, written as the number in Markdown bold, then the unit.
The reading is **40** A
